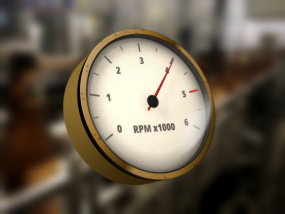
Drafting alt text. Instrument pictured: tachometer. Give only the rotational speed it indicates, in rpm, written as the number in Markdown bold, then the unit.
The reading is **4000** rpm
